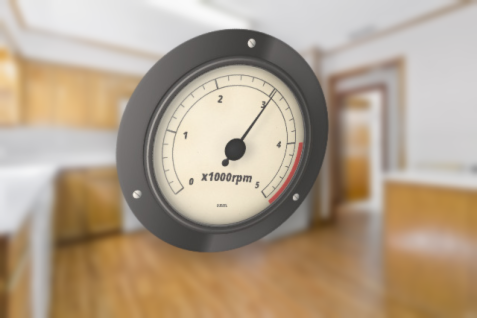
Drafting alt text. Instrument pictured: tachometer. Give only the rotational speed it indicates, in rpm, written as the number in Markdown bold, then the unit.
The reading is **3000** rpm
